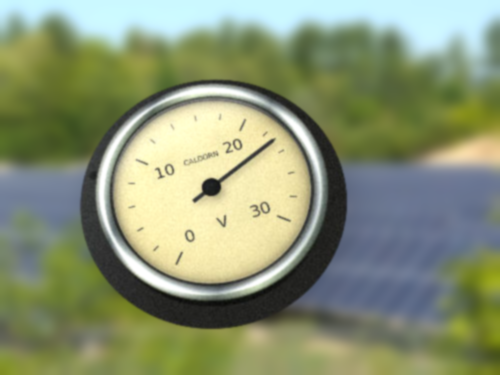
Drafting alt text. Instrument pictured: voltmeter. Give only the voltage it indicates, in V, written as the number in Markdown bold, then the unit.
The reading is **23** V
